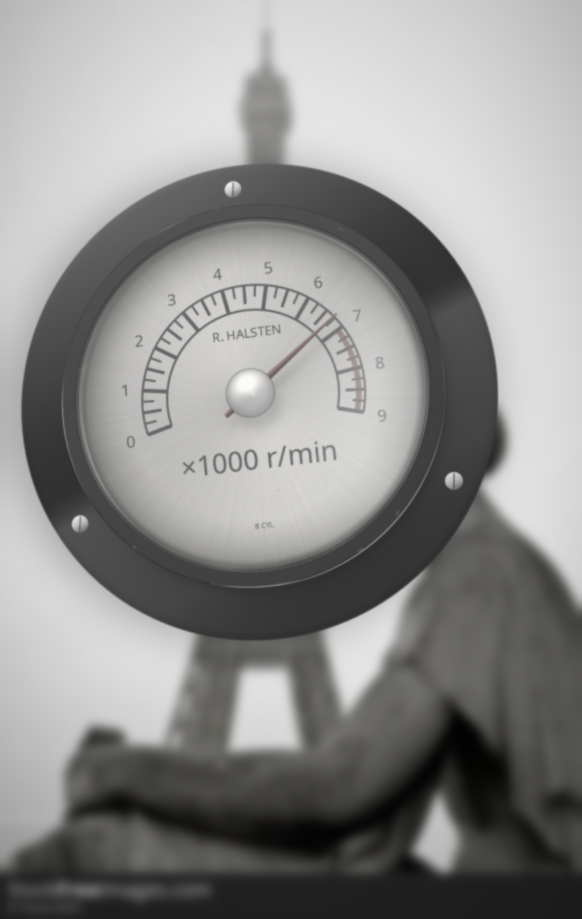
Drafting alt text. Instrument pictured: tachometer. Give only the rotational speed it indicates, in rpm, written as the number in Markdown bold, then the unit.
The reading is **6750** rpm
